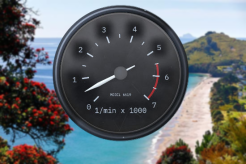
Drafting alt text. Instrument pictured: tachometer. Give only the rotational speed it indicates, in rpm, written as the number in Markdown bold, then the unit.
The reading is **500** rpm
